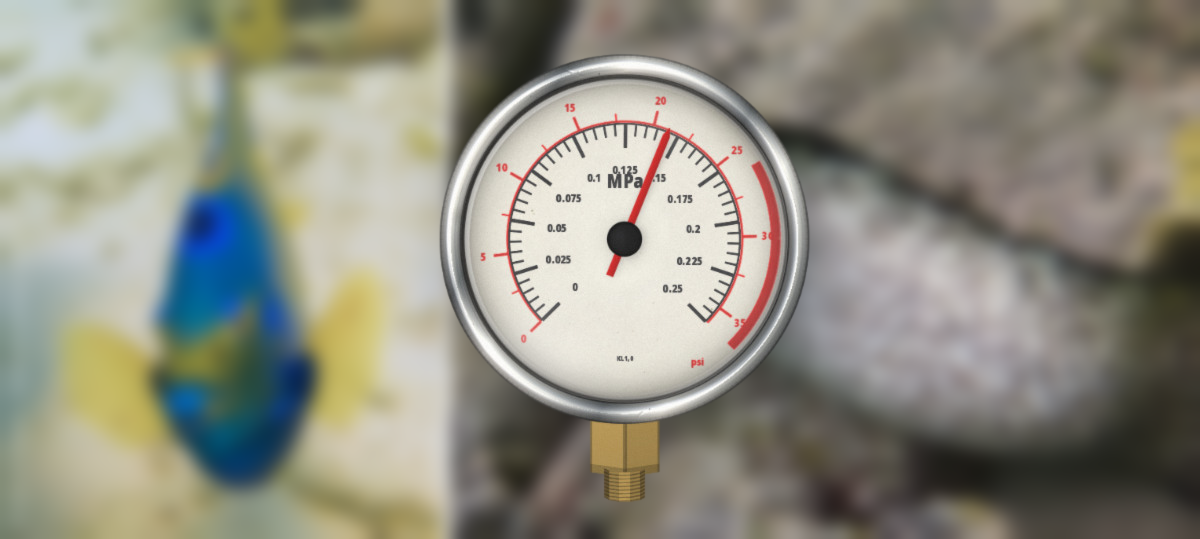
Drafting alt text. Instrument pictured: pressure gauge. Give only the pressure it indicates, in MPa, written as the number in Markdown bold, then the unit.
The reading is **0.145** MPa
